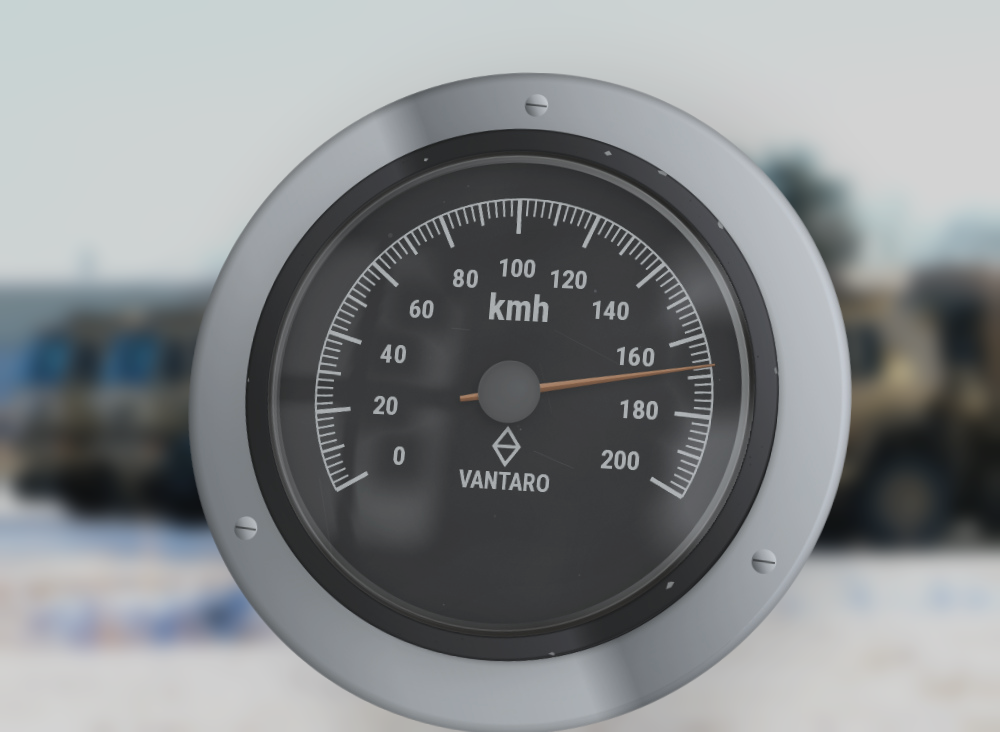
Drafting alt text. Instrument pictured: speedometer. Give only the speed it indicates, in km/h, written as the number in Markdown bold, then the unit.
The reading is **168** km/h
